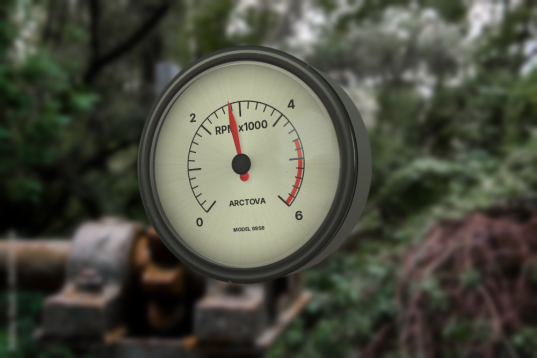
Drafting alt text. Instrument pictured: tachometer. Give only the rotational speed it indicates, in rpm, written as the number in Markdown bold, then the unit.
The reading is **2800** rpm
